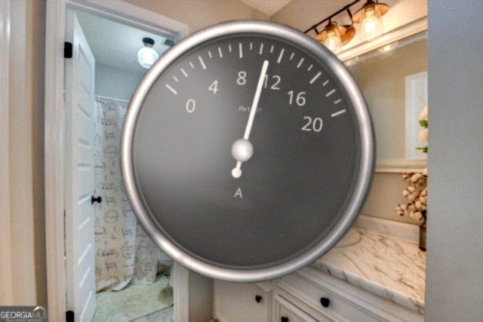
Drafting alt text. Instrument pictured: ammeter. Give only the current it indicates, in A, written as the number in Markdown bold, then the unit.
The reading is **11** A
